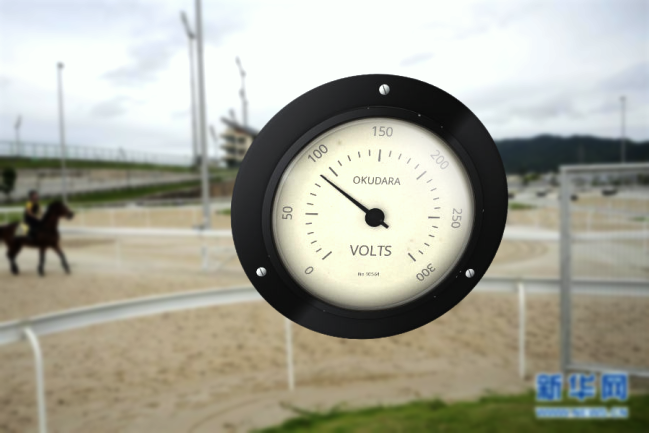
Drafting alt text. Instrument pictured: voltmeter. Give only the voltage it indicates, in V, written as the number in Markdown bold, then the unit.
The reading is **90** V
